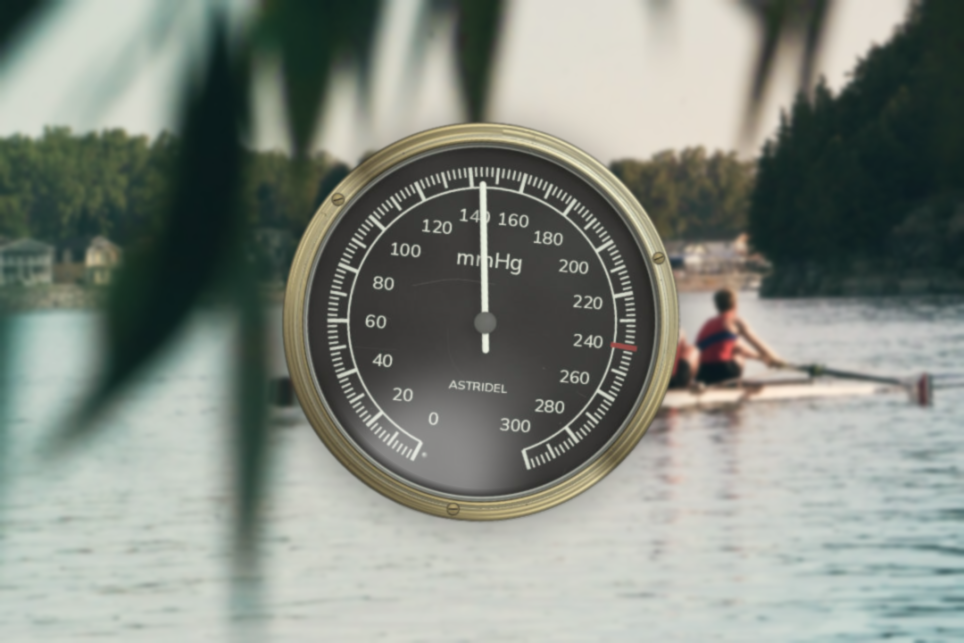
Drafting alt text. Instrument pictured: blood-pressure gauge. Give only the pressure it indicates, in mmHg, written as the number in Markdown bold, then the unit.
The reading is **144** mmHg
